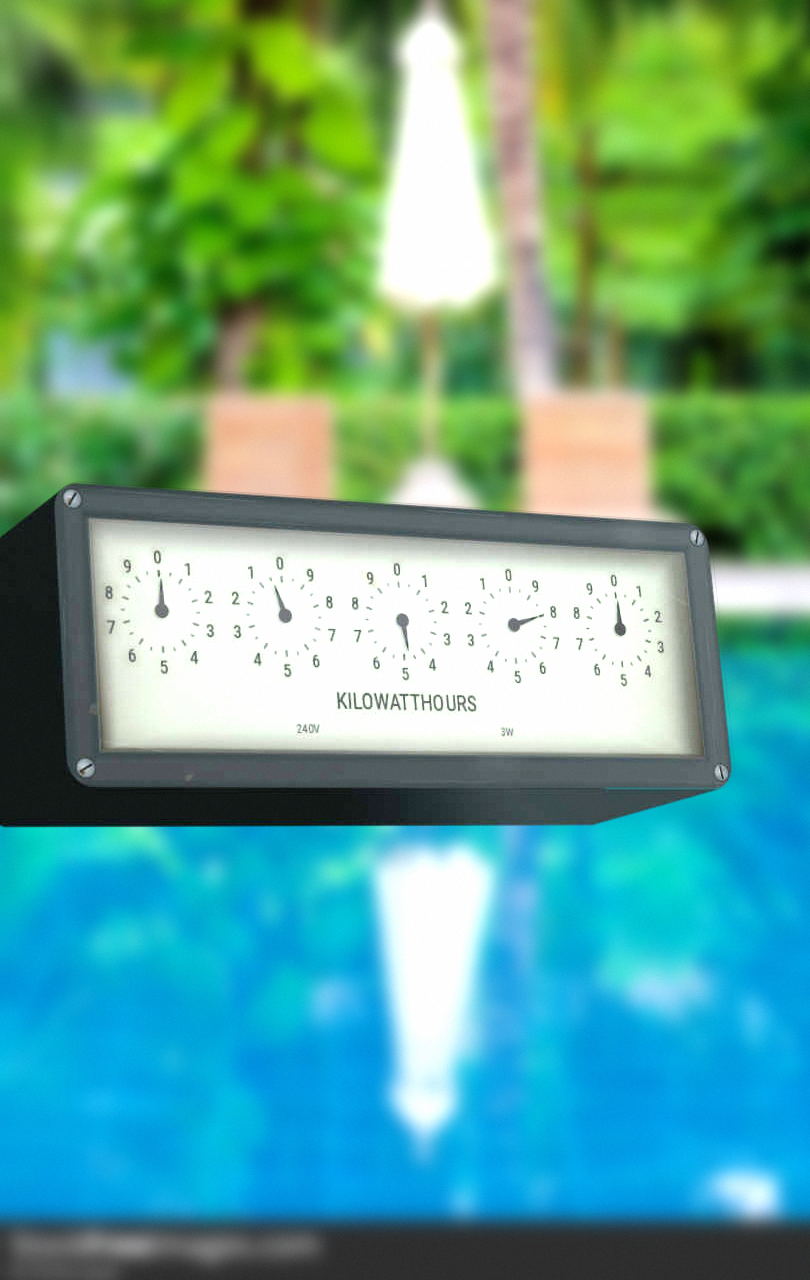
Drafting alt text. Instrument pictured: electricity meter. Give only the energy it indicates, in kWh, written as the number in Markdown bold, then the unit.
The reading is **480** kWh
